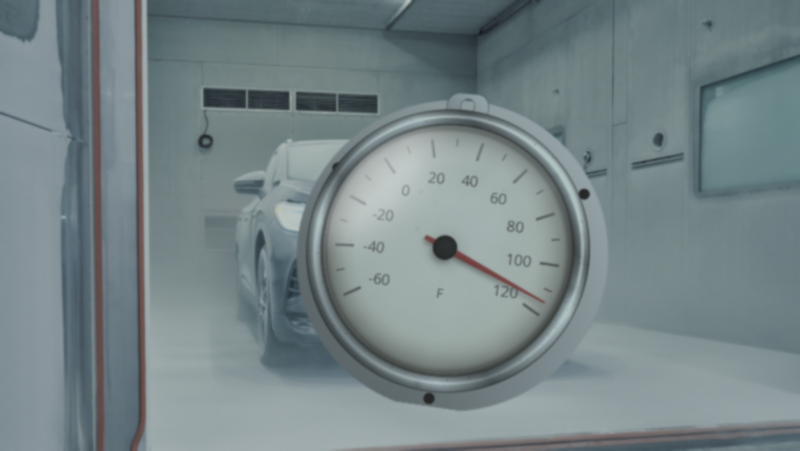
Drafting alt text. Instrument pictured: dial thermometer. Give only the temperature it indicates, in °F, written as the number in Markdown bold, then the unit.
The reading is **115** °F
